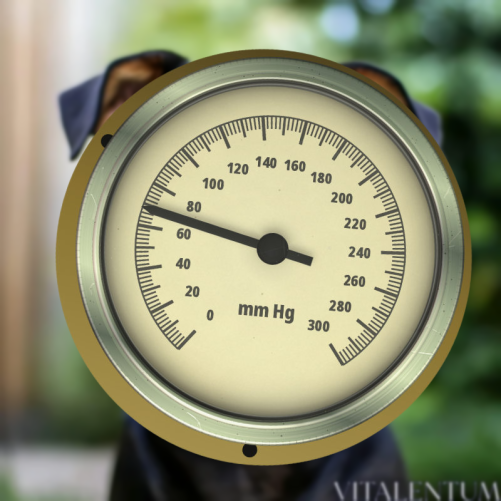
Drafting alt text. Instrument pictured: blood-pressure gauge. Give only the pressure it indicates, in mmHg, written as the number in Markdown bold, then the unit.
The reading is **68** mmHg
